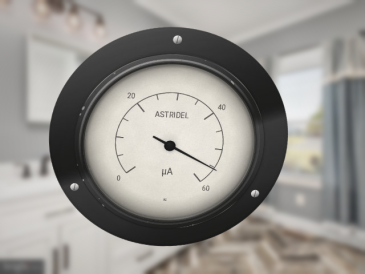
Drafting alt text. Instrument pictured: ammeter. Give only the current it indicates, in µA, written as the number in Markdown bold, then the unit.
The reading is **55** µA
